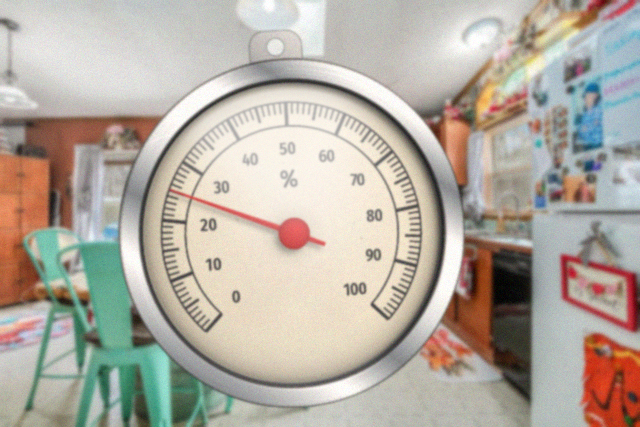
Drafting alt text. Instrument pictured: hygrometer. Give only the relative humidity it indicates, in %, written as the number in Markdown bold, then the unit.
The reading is **25** %
